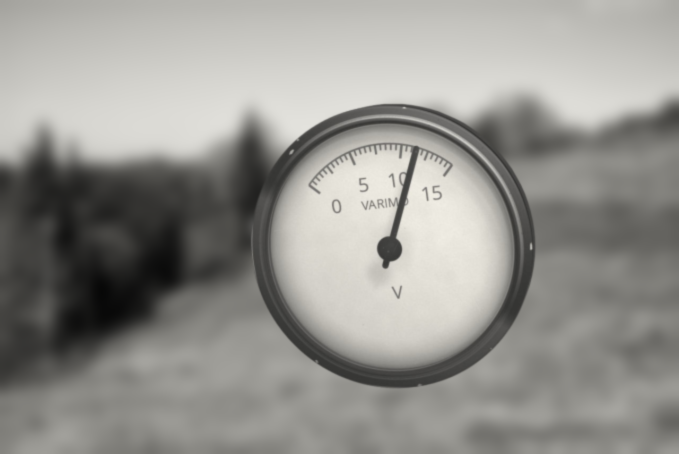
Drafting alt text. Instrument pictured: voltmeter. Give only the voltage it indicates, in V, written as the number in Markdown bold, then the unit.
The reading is **11.5** V
